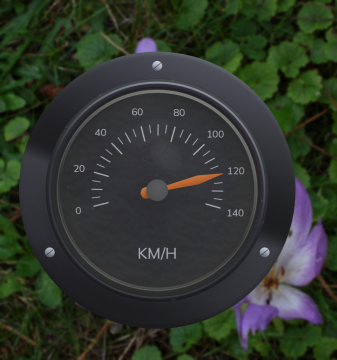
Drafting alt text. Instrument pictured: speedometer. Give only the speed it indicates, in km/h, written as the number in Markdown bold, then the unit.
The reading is **120** km/h
